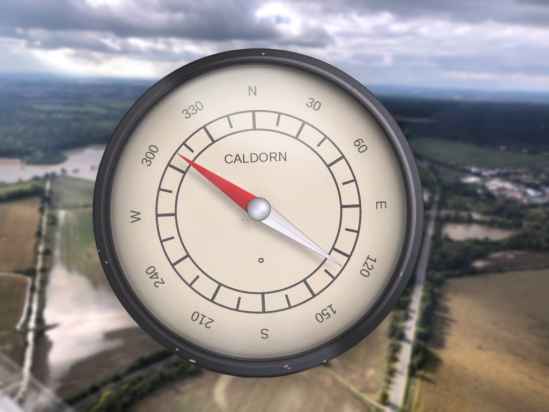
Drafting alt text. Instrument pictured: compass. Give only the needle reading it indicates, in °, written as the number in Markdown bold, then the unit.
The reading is **307.5** °
